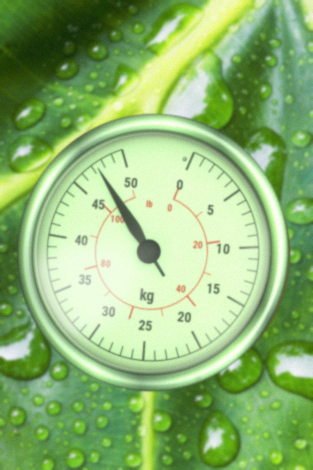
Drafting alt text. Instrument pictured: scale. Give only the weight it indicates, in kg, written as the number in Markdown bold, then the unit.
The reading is **47.5** kg
